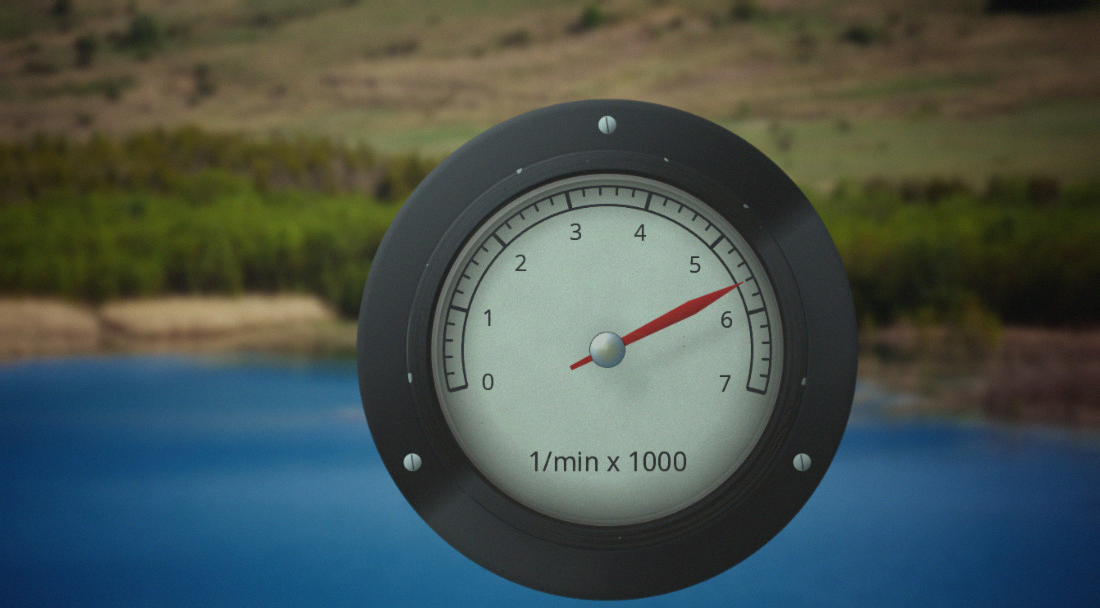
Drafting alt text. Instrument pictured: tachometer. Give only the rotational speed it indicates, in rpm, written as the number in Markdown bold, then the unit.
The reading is **5600** rpm
